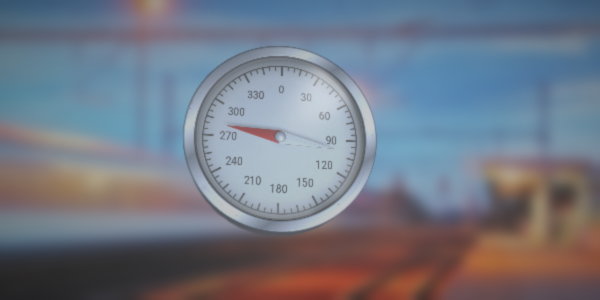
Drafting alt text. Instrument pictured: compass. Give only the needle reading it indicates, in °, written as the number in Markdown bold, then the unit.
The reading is **280** °
